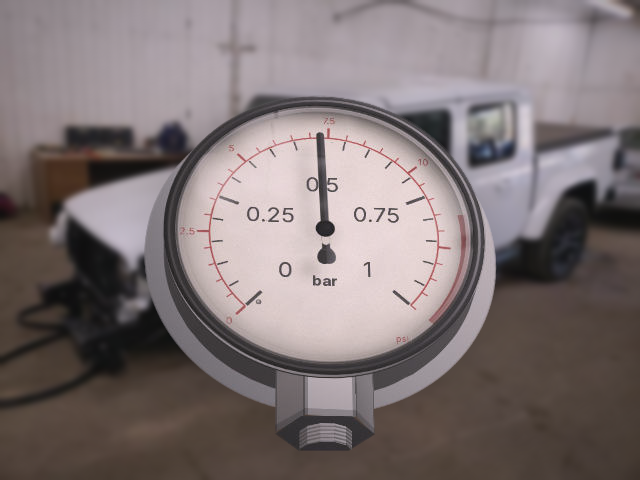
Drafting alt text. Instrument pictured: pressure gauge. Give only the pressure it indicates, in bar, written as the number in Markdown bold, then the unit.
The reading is **0.5** bar
